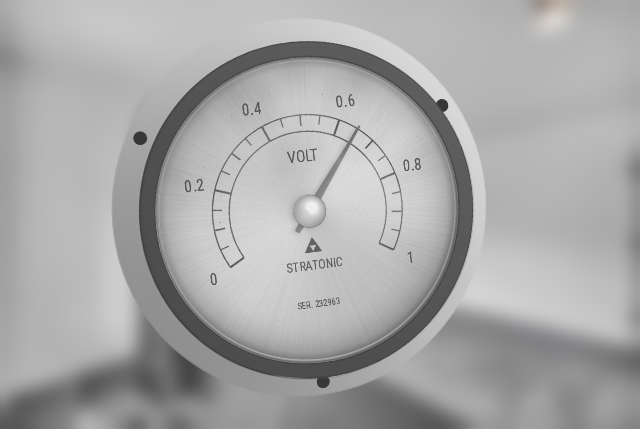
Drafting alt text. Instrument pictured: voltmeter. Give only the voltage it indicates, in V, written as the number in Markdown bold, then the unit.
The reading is **0.65** V
